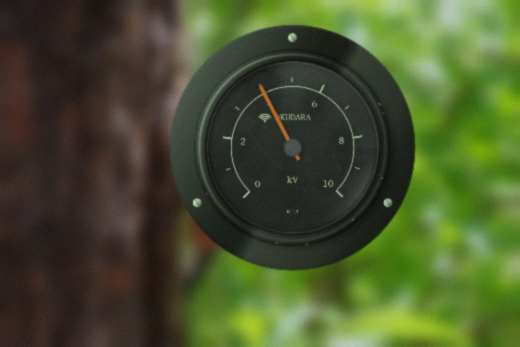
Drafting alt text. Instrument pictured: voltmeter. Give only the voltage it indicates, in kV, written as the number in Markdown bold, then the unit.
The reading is **4** kV
